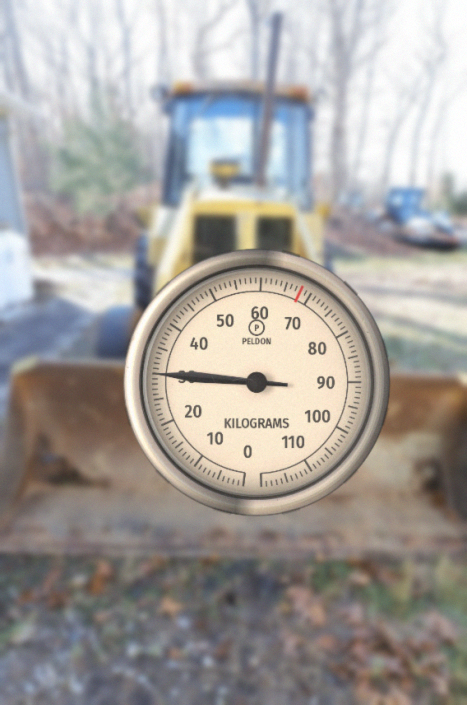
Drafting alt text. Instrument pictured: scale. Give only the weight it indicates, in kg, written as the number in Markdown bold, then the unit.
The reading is **30** kg
